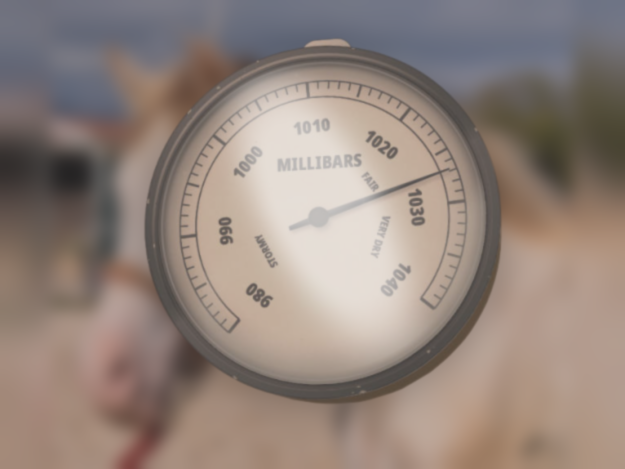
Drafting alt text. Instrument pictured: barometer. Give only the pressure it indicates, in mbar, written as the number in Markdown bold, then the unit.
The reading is **1027** mbar
